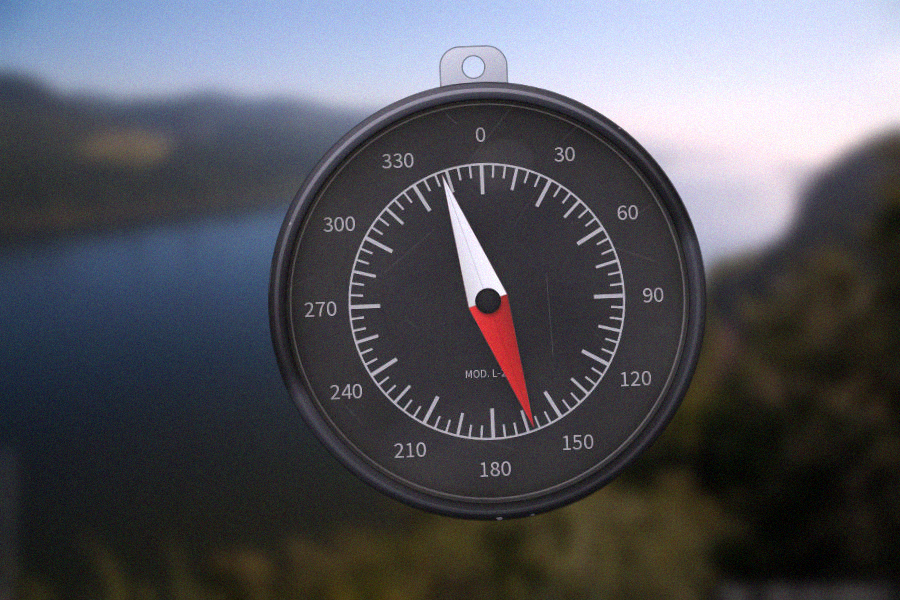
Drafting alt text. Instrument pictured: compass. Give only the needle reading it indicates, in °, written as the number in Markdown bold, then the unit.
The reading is **162.5** °
